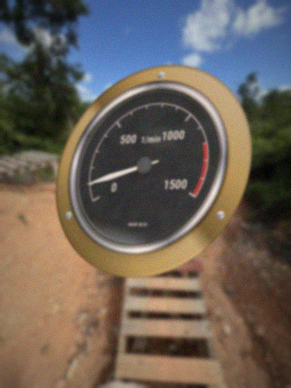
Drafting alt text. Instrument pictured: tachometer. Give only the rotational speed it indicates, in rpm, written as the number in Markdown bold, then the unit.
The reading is **100** rpm
